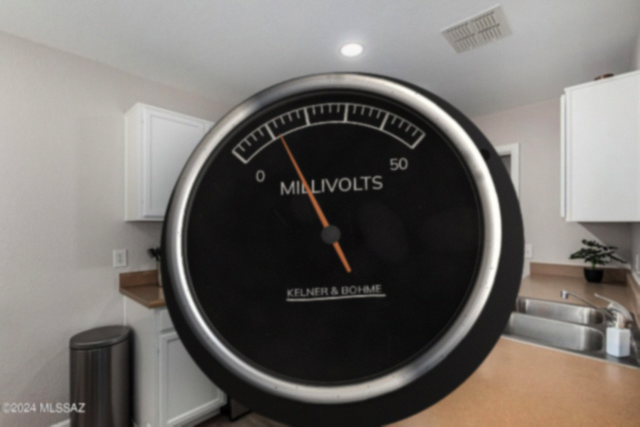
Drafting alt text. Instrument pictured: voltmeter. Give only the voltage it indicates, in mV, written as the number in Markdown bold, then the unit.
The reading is **12** mV
